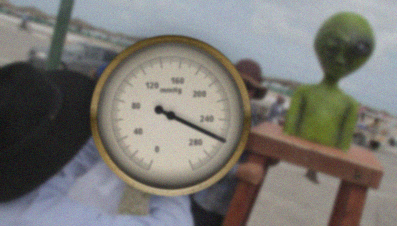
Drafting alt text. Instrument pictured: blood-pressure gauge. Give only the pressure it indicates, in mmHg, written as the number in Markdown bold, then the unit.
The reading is **260** mmHg
